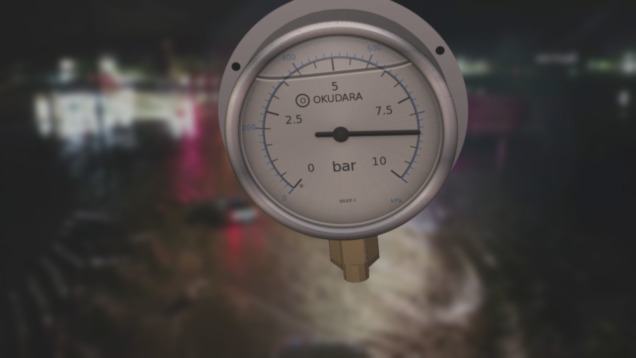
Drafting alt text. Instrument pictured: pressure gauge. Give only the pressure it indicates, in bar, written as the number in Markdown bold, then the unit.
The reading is **8.5** bar
